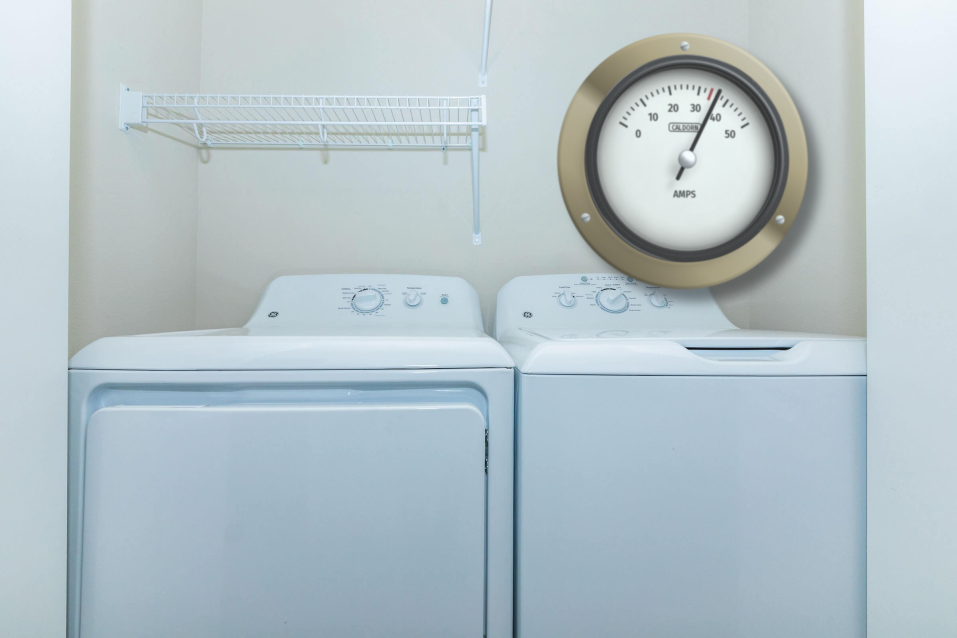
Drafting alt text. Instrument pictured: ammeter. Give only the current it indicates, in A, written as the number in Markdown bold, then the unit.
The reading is **36** A
